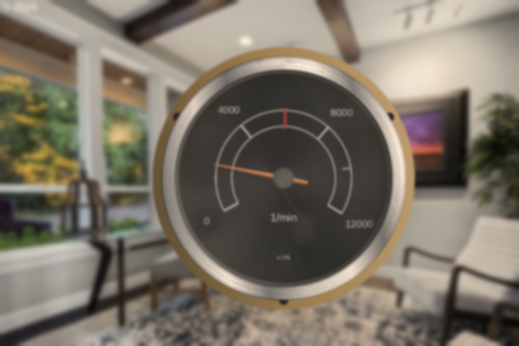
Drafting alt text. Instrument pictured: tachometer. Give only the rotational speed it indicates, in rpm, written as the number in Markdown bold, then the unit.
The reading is **2000** rpm
